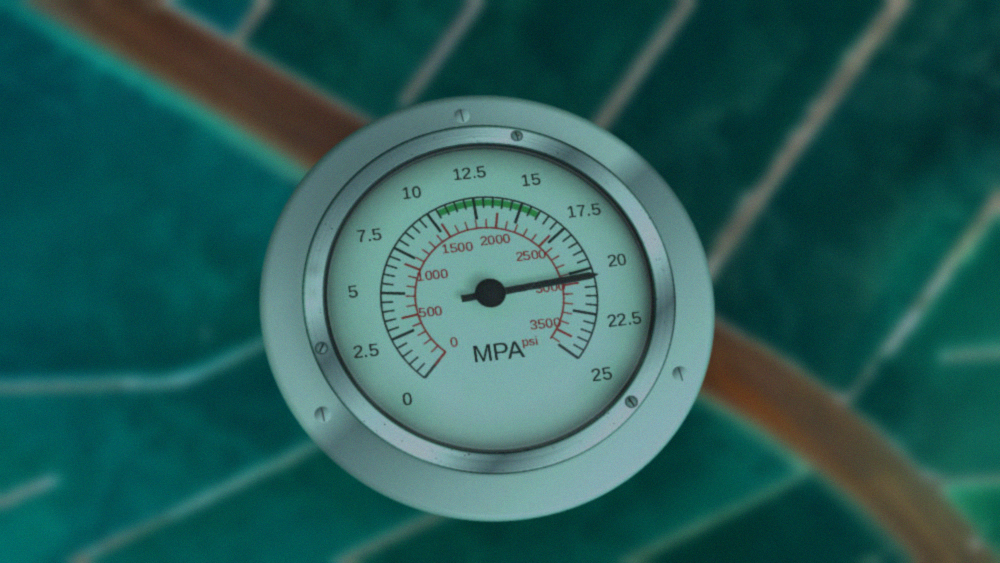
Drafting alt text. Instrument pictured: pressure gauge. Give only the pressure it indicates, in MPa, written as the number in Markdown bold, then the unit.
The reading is **20.5** MPa
